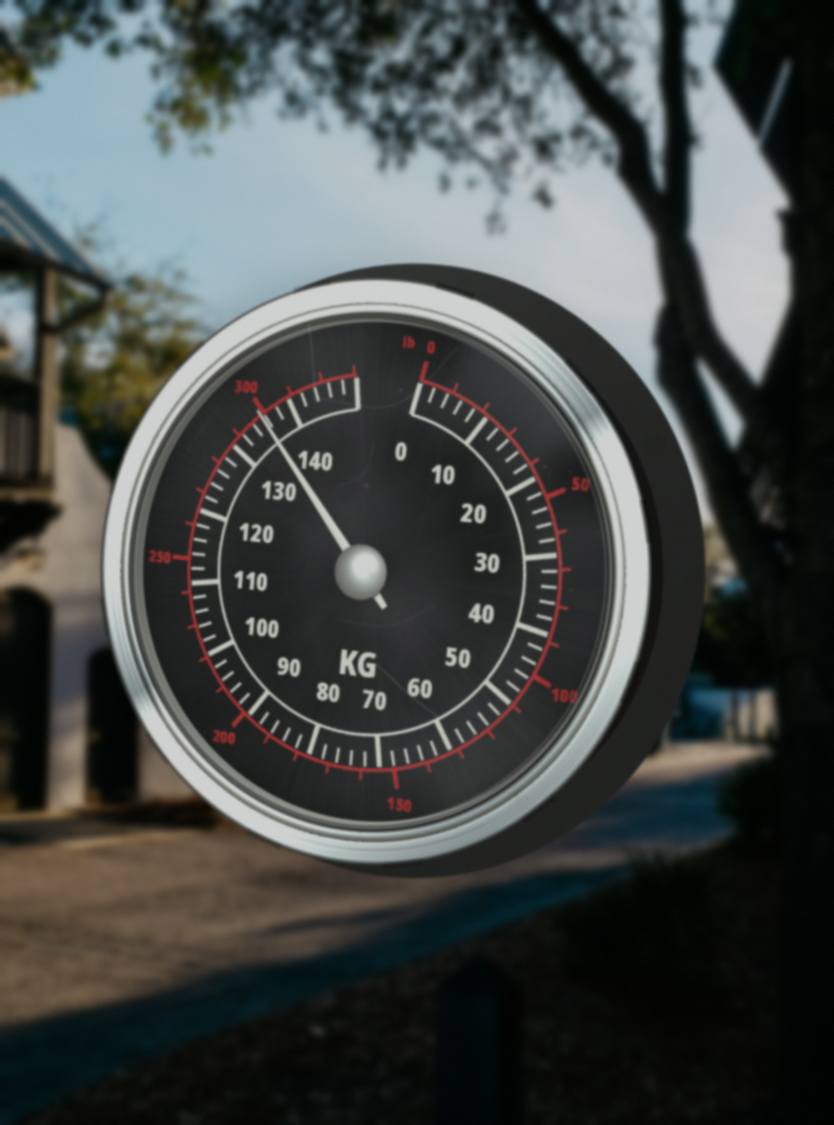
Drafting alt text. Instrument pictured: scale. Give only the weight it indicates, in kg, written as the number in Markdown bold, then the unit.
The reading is **136** kg
